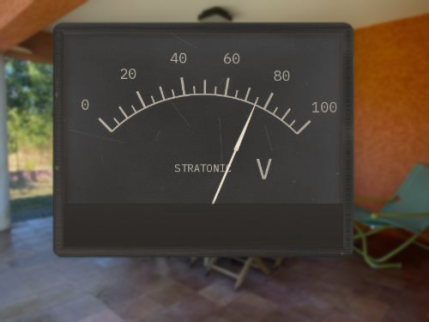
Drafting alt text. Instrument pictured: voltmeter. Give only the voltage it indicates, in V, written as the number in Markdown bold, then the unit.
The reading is **75** V
